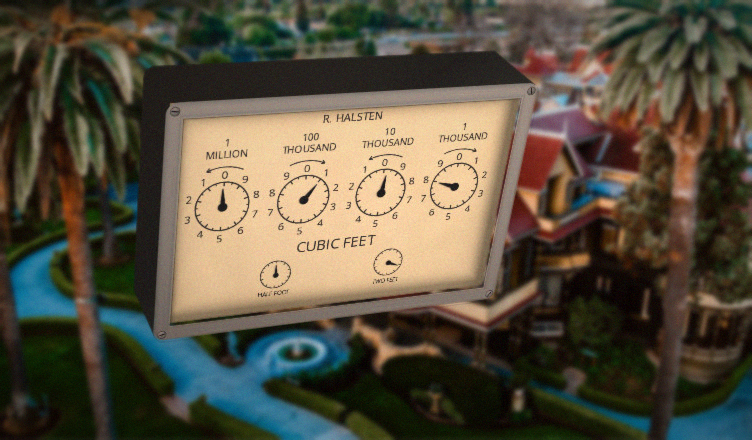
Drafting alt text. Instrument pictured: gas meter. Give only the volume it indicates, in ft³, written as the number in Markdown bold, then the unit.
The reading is **9800** ft³
